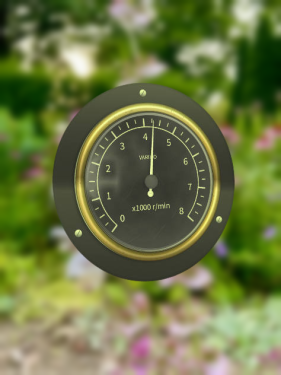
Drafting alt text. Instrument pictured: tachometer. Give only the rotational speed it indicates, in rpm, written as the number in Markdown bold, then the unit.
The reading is **4250** rpm
